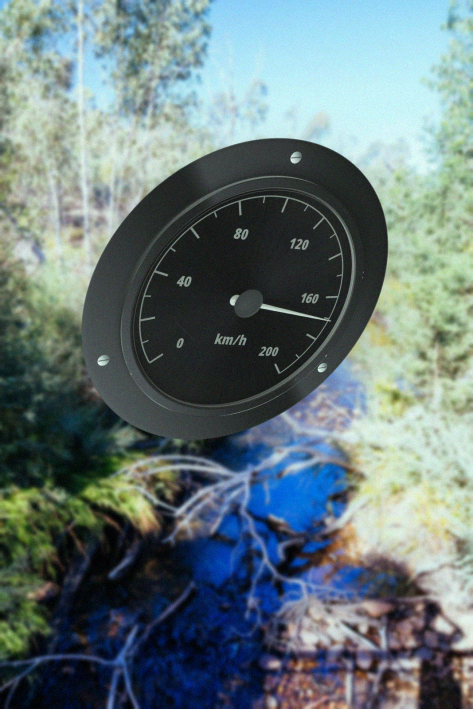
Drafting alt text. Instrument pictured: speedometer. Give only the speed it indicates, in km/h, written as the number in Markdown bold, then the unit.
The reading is **170** km/h
